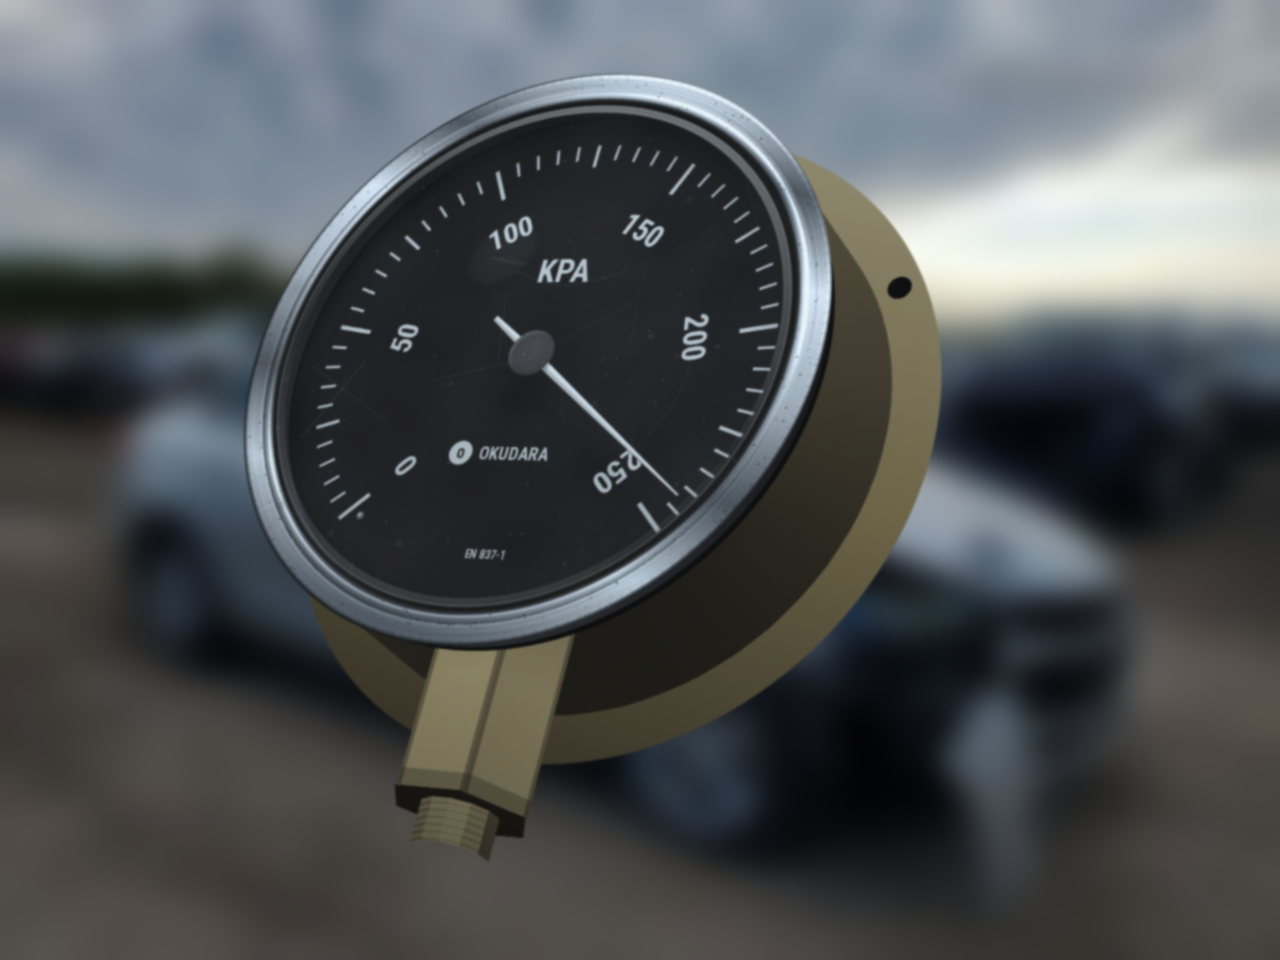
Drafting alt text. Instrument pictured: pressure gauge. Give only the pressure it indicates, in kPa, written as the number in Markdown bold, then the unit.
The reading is **242.5** kPa
